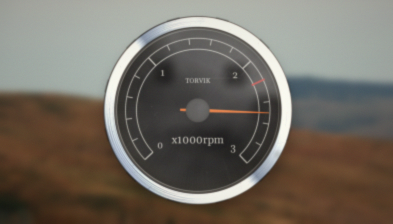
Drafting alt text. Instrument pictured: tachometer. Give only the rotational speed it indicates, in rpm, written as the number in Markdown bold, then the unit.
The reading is **2500** rpm
